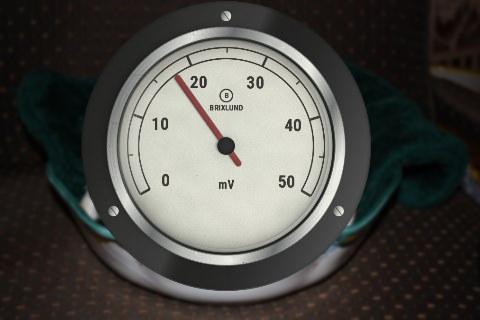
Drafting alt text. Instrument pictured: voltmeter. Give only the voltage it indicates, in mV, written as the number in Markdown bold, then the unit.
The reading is **17.5** mV
